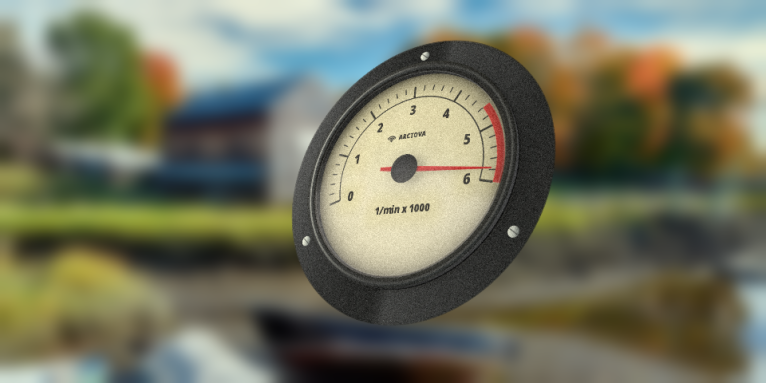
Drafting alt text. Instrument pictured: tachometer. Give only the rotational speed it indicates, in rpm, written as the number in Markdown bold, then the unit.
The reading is **5800** rpm
